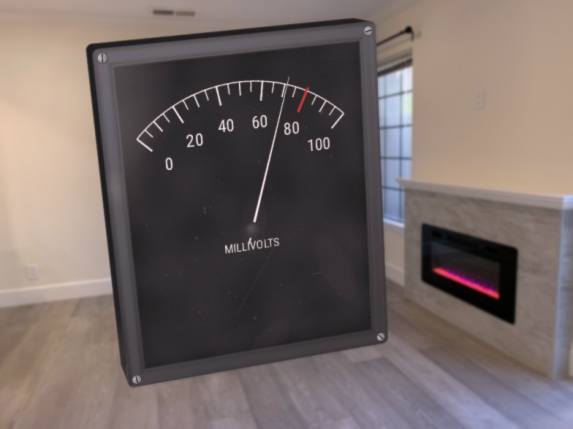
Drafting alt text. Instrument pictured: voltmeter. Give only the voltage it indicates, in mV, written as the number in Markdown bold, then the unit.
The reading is **70** mV
